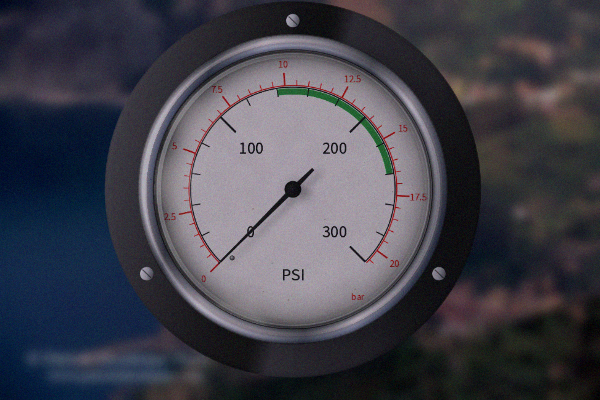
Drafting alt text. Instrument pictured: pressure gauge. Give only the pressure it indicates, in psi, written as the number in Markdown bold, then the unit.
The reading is **0** psi
